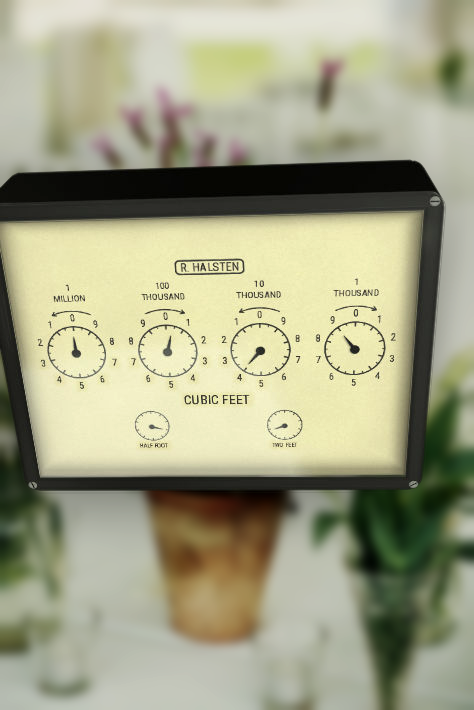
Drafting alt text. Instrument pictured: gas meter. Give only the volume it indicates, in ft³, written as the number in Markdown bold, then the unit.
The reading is **3900** ft³
